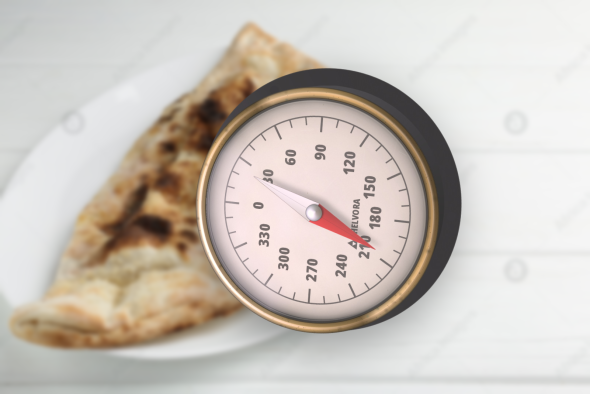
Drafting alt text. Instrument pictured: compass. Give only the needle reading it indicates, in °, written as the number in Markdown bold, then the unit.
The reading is **205** °
